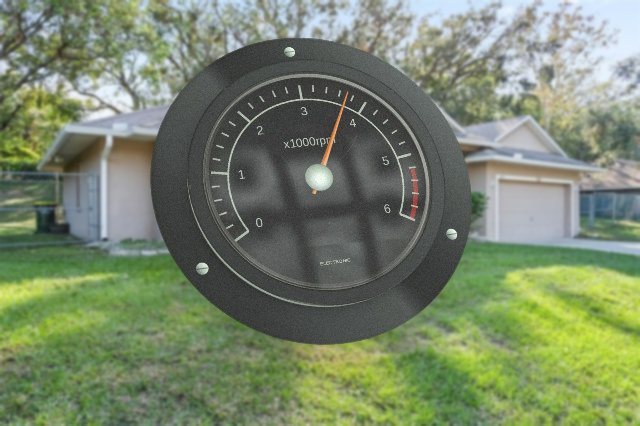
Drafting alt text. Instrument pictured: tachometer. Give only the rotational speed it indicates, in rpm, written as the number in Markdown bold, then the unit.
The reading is **3700** rpm
